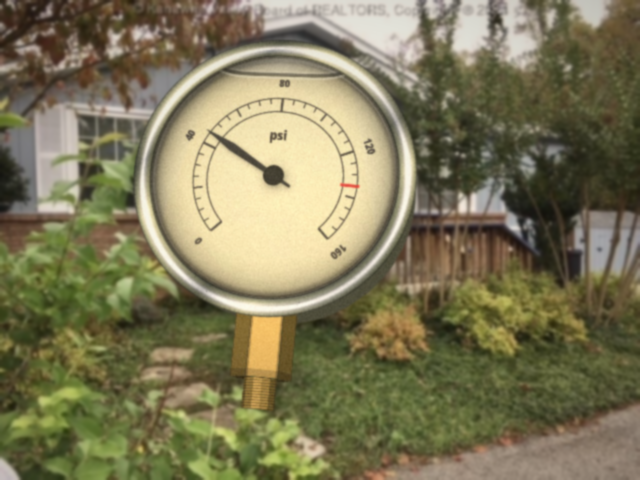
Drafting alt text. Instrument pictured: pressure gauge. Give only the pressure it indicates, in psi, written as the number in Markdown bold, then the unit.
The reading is **45** psi
